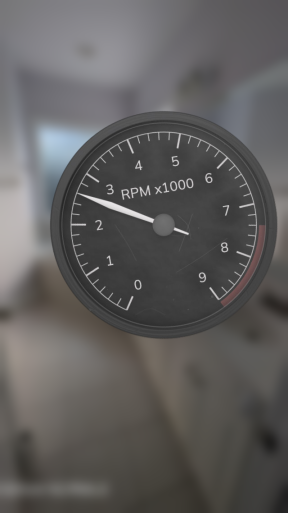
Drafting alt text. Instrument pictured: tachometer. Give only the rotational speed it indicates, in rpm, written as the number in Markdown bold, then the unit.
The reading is **2600** rpm
